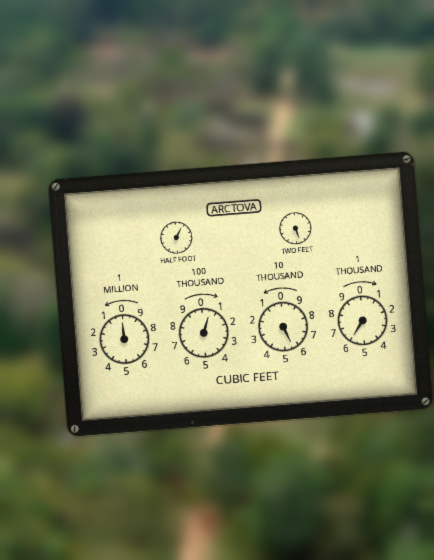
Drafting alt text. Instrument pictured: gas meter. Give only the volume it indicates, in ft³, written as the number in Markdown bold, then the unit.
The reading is **5600** ft³
